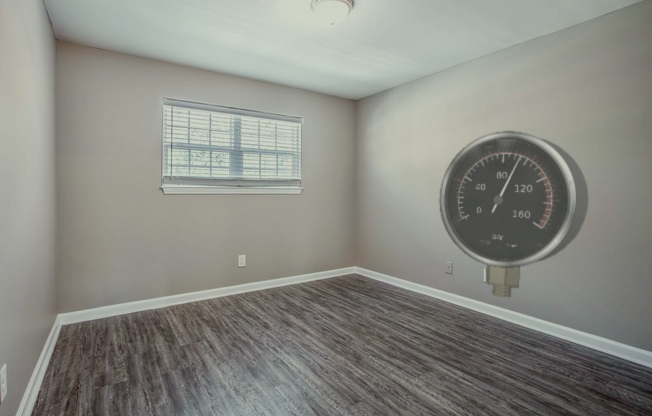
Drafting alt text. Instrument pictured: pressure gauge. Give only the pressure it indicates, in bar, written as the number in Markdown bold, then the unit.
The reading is **95** bar
